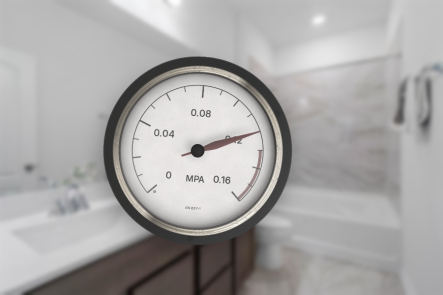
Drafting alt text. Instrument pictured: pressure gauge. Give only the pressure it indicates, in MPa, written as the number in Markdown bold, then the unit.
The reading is **0.12** MPa
